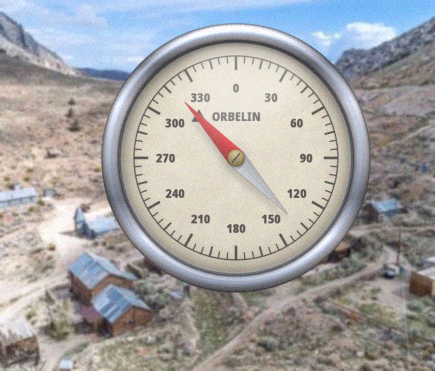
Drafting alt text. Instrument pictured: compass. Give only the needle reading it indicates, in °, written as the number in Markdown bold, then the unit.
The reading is **317.5** °
